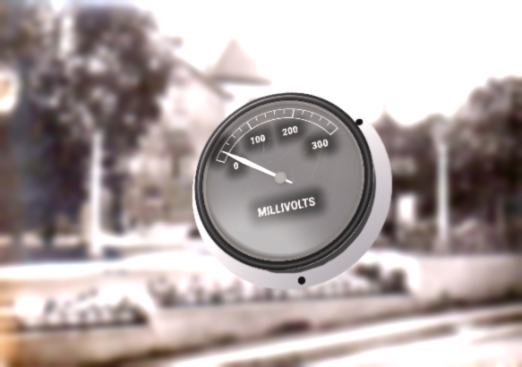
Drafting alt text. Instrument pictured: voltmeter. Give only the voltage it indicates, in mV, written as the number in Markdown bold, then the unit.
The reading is **20** mV
